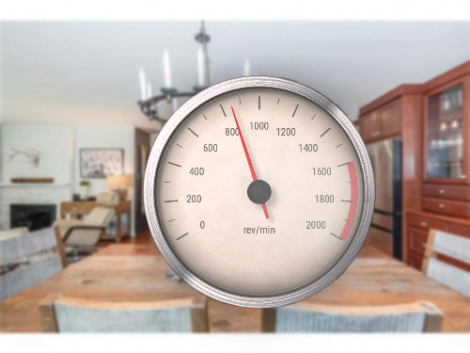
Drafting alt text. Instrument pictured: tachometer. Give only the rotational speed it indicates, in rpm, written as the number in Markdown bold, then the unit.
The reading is **850** rpm
